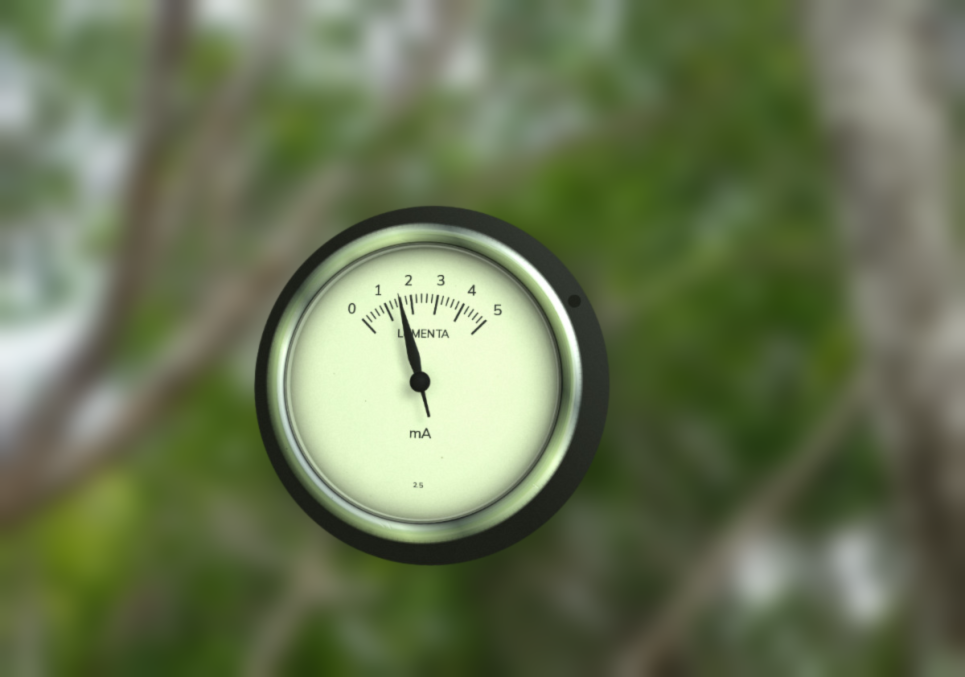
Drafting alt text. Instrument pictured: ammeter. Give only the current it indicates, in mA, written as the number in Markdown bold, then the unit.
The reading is **1.6** mA
